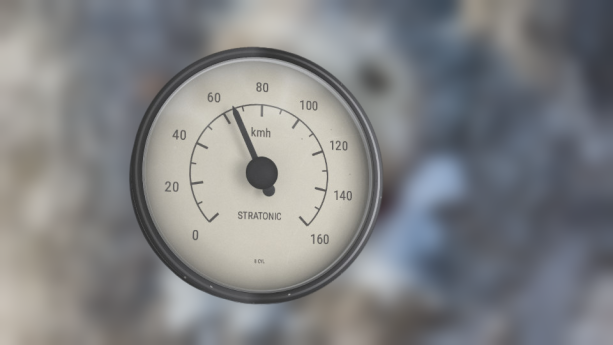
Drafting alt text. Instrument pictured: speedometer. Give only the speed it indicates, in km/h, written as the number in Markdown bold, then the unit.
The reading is **65** km/h
